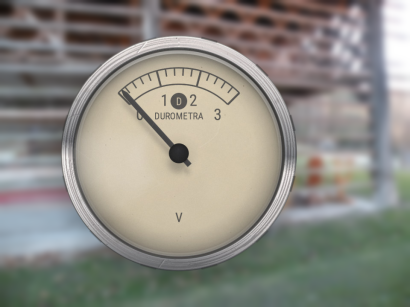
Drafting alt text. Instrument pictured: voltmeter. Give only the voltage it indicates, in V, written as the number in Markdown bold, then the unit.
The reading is **0.1** V
